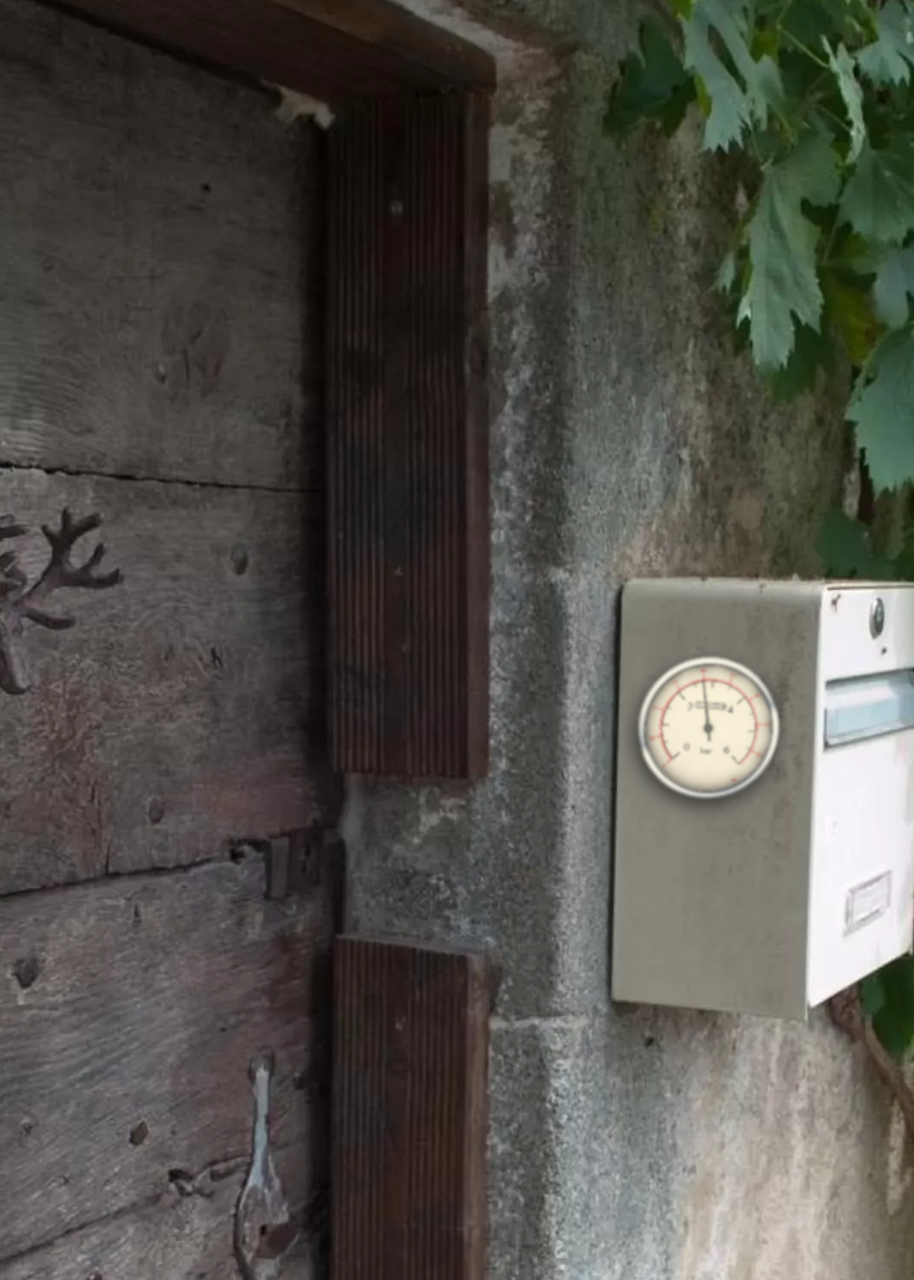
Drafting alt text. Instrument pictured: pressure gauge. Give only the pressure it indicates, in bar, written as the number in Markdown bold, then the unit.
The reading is **2.75** bar
